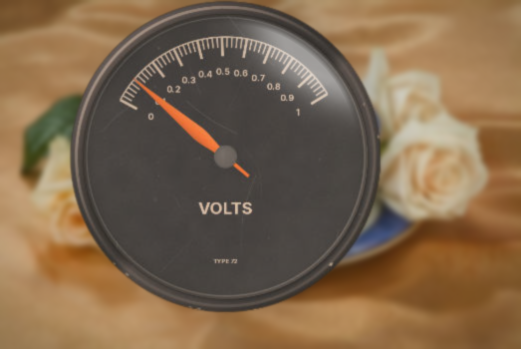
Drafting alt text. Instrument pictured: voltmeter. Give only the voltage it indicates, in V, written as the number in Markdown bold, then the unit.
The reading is **0.1** V
